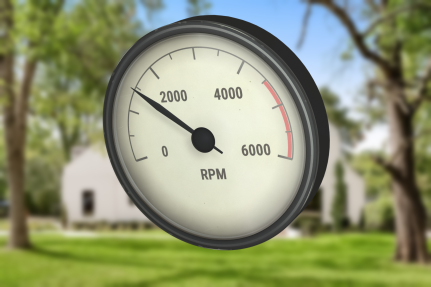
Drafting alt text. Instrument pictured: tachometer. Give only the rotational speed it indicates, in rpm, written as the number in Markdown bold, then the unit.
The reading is **1500** rpm
